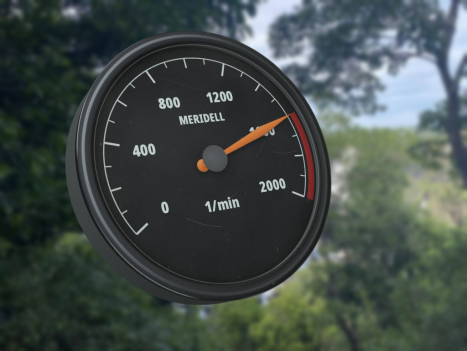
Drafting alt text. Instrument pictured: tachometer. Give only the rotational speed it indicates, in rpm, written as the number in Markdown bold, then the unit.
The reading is **1600** rpm
